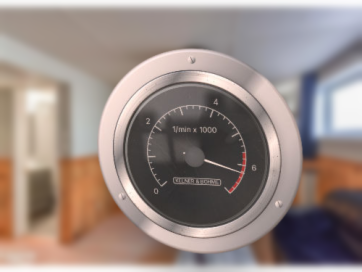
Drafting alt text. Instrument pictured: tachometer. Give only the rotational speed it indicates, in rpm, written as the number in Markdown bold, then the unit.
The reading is **6200** rpm
